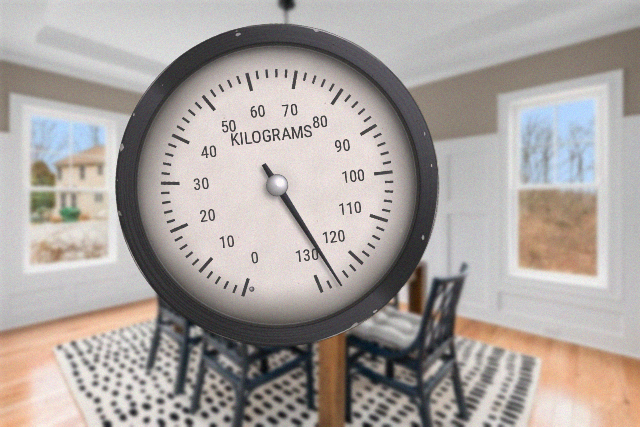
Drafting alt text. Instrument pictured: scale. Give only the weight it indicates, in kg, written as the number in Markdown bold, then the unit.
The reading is **126** kg
